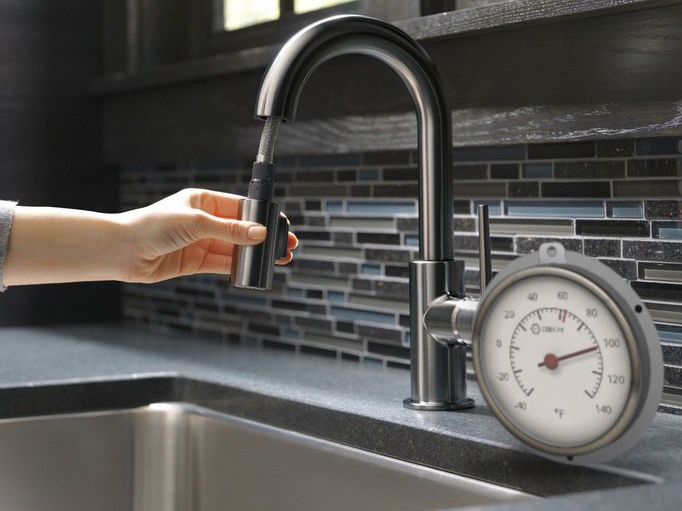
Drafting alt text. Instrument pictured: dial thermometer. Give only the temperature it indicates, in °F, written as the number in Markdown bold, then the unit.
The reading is **100** °F
